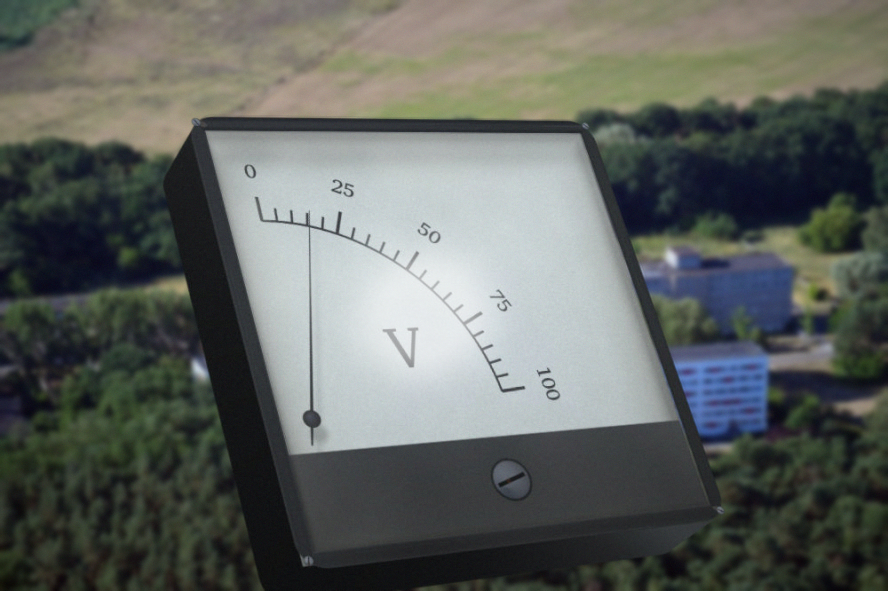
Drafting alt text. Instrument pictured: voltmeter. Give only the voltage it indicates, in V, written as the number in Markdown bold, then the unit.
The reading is **15** V
